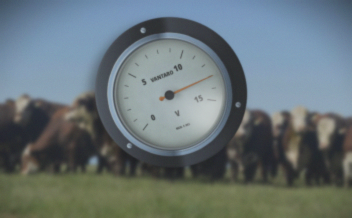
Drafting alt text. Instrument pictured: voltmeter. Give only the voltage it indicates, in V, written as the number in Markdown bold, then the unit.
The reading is **13** V
